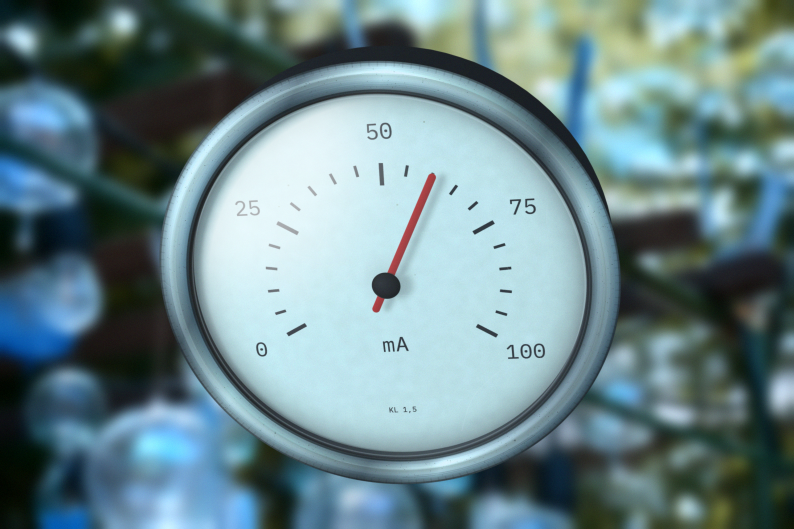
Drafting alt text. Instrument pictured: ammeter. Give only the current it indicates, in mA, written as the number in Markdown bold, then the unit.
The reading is **60** mA
